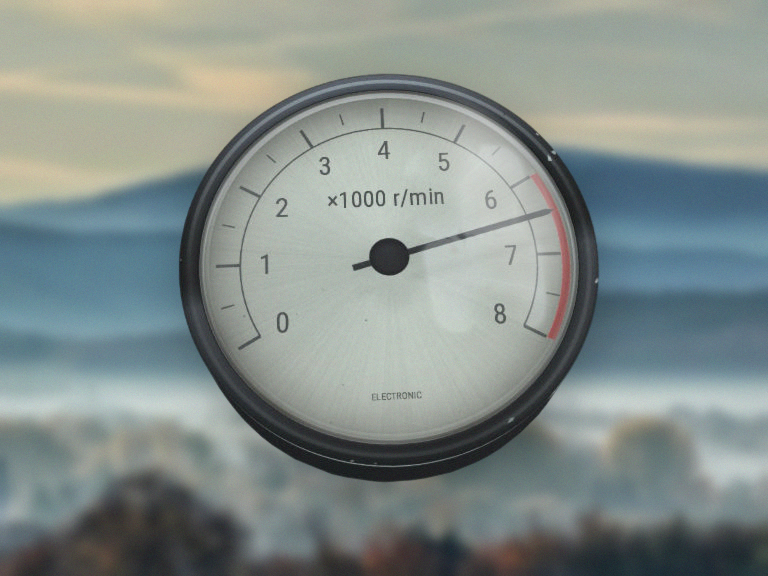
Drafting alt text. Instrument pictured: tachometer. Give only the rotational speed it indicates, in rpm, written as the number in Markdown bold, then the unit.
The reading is **6500** rpm
